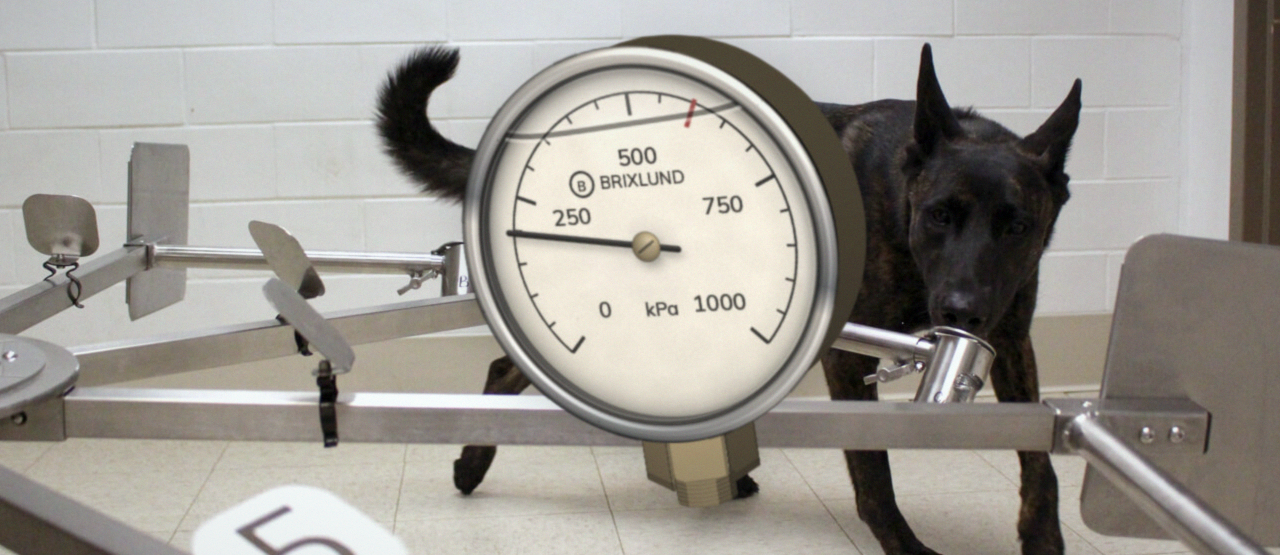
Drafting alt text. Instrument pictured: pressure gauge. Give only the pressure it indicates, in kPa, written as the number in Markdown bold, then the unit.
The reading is **200** kPa
